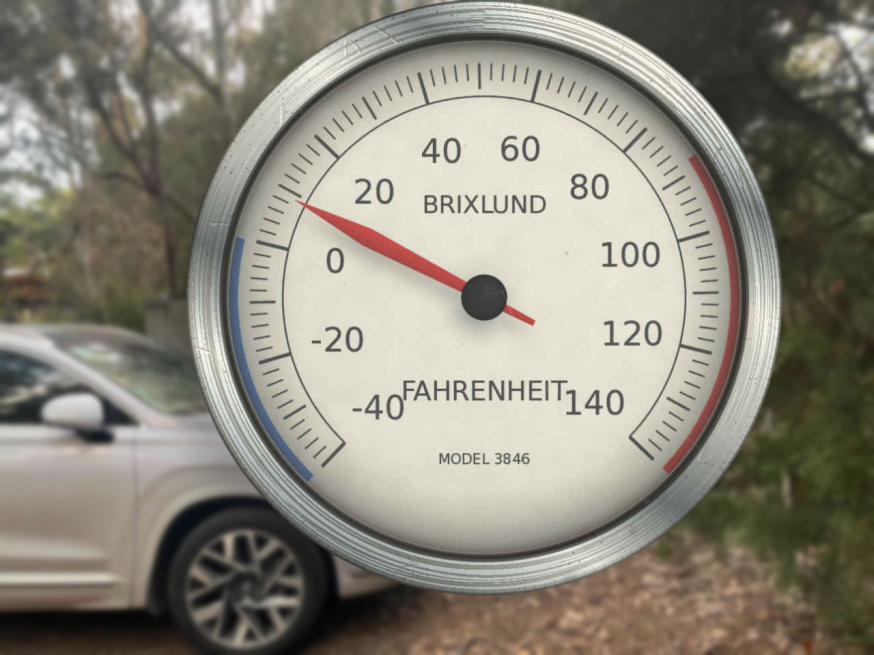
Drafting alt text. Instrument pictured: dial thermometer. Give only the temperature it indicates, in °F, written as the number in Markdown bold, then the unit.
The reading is **9** °F
